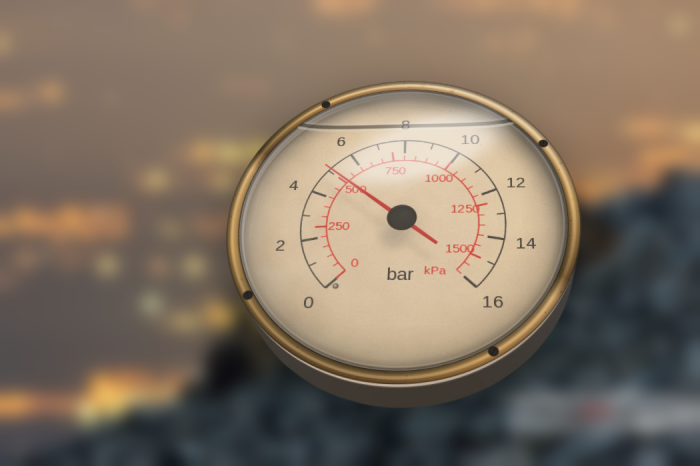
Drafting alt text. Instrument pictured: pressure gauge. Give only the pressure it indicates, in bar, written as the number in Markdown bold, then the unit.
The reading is **5** bar
